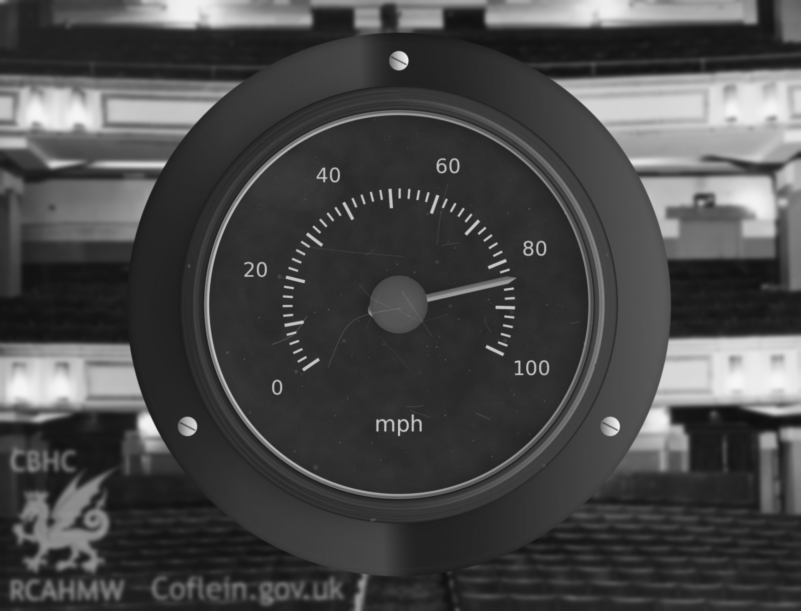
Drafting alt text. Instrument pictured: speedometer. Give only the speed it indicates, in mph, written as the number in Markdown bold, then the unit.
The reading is **84** mph
